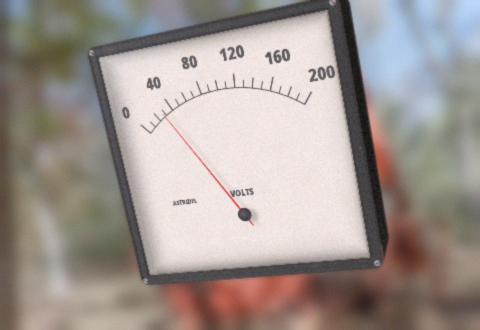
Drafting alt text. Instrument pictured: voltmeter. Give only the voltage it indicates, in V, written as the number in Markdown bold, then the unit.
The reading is **30** V
